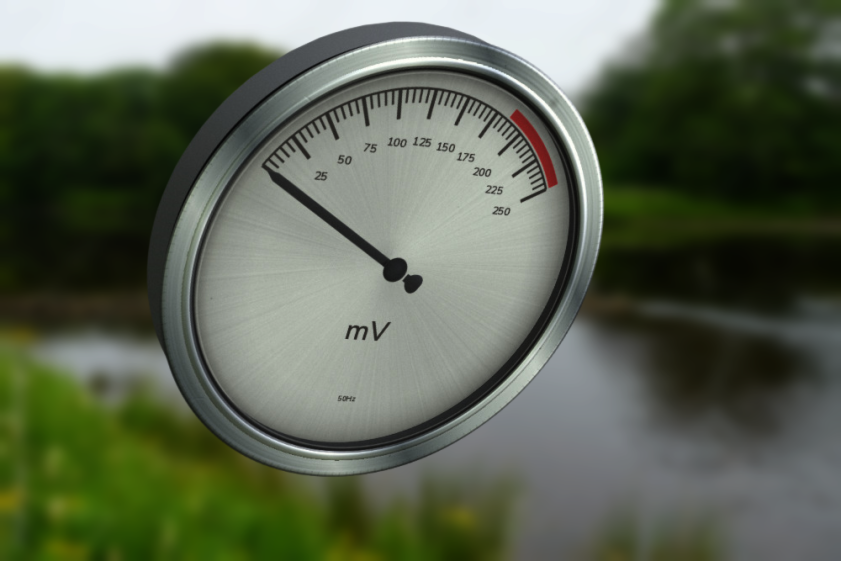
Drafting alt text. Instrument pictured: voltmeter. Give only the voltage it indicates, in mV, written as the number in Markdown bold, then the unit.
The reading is **0** mV
